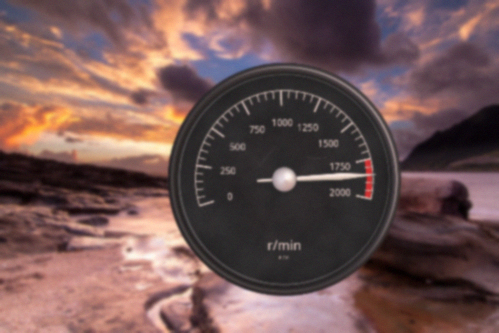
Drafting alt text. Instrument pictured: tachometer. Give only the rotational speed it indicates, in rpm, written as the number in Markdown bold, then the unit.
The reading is **1850** rpm
